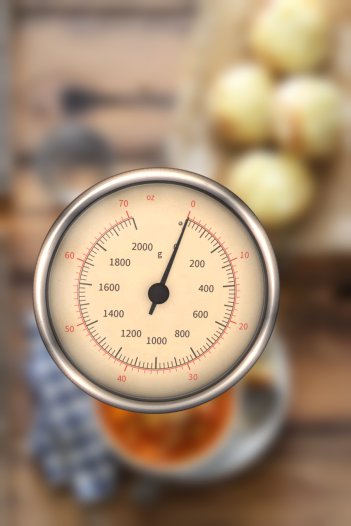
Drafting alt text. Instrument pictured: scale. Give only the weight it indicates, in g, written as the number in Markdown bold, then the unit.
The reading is **0** g
